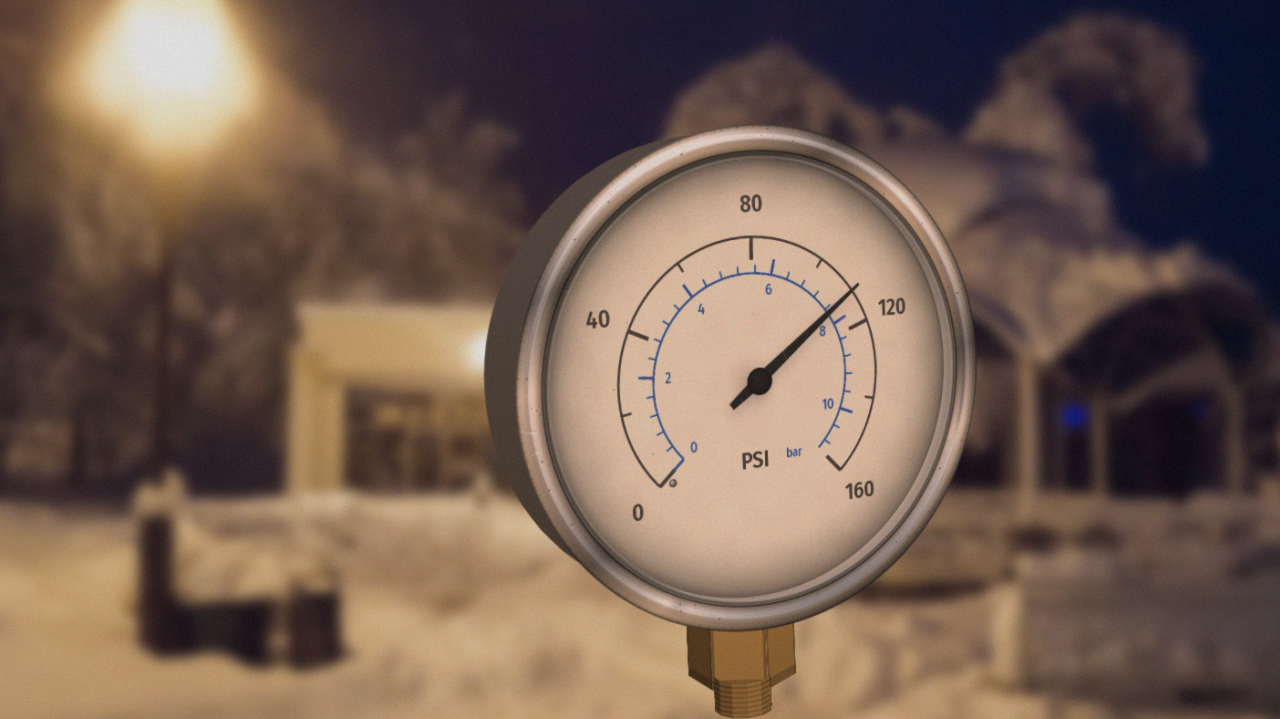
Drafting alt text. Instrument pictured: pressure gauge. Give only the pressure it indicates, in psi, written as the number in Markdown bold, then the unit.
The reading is **110** psi
